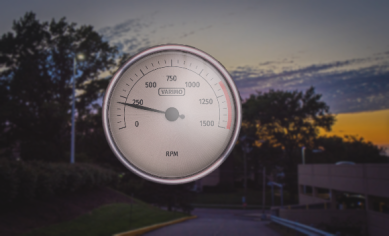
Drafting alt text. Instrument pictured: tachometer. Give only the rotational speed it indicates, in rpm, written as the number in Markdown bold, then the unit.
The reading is **200** rpm
